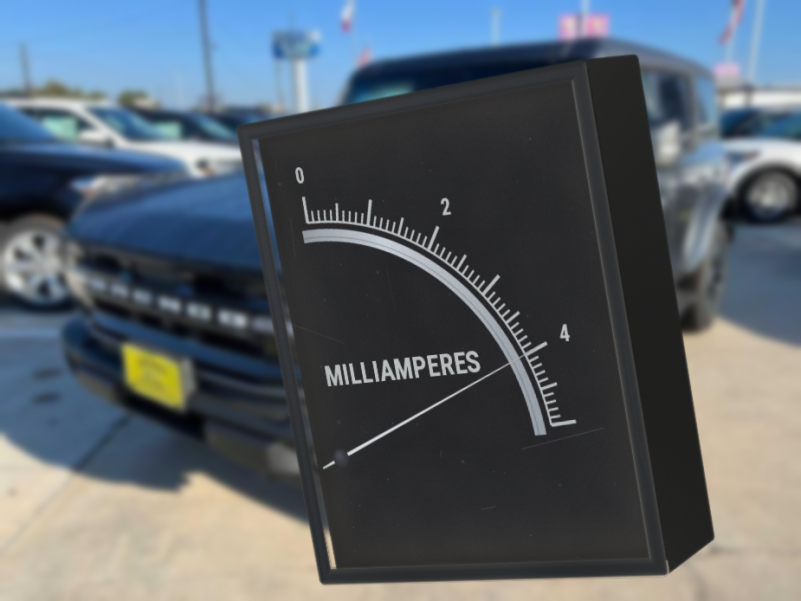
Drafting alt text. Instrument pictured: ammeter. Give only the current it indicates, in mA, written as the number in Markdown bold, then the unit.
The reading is **4** mA
